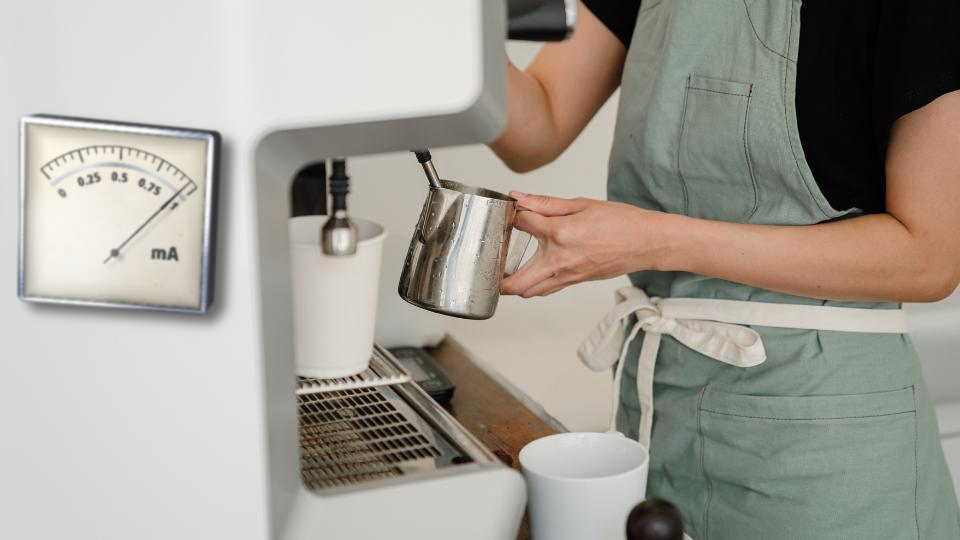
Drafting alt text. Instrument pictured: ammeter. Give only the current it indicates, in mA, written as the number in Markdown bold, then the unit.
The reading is **0.95** mA
